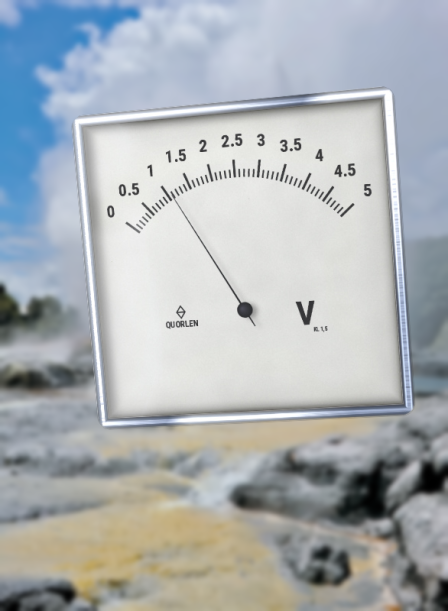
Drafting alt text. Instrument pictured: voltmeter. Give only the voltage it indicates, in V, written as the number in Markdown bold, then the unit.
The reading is **1.1** V
